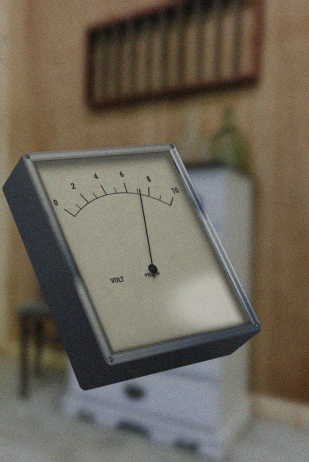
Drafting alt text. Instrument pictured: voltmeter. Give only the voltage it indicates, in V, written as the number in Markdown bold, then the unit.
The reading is **7** V
